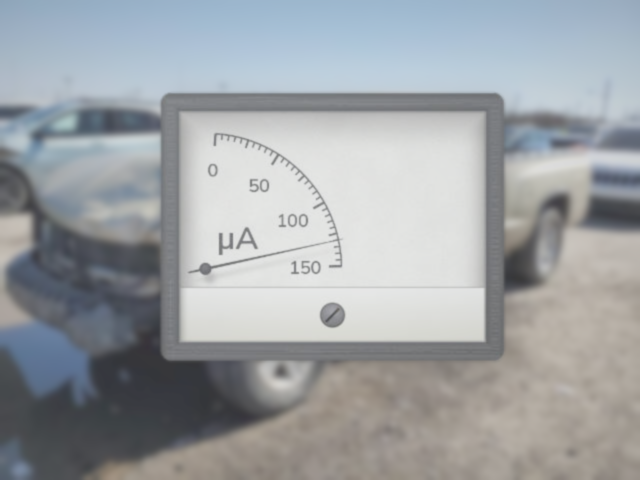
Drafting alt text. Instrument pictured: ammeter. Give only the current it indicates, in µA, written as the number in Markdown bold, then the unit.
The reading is **130** µA
